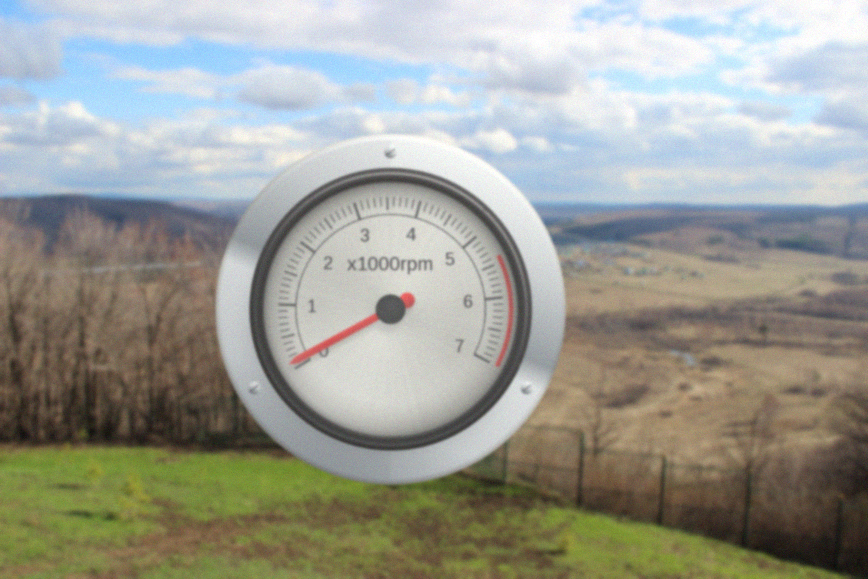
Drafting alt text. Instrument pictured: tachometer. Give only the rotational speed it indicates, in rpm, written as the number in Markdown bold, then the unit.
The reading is **100** rpm
